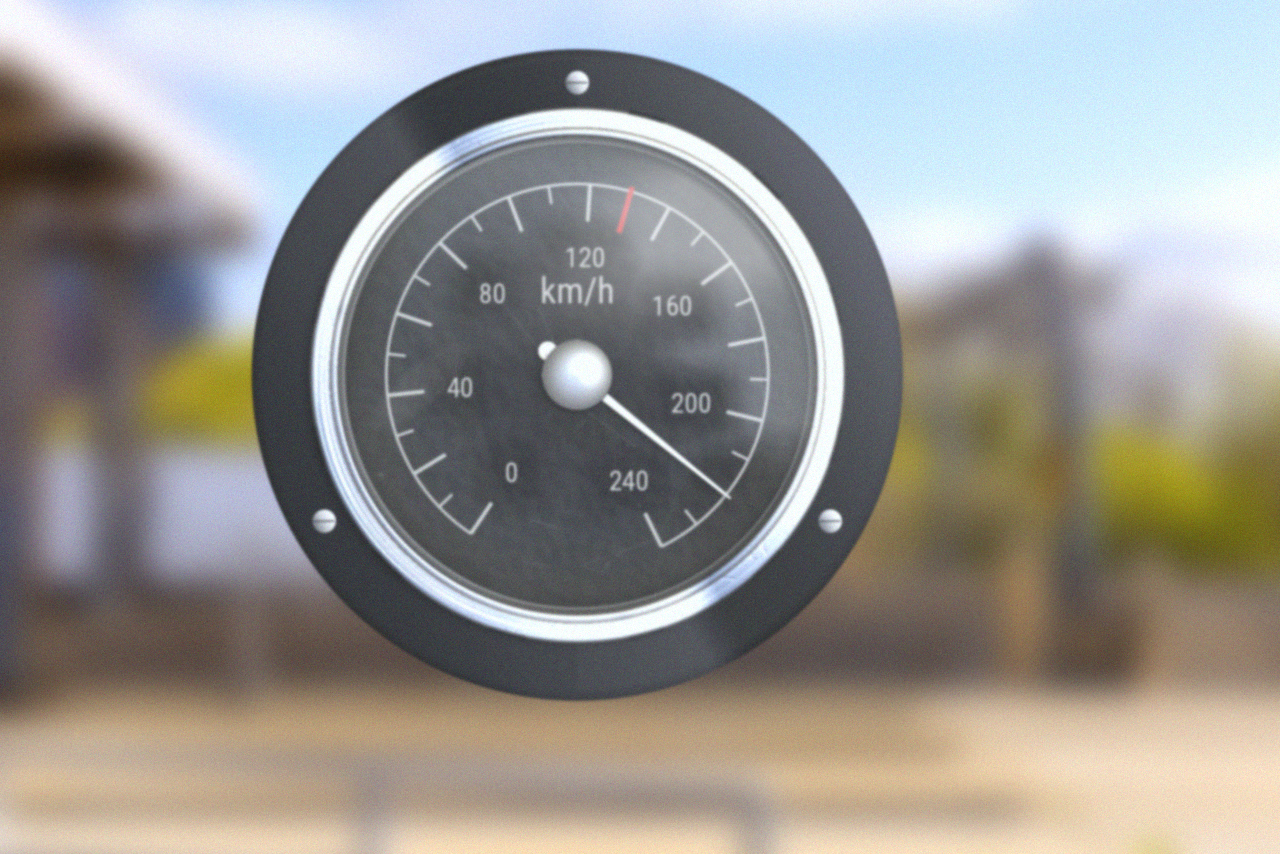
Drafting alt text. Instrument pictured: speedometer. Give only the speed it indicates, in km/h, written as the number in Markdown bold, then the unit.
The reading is **220** km/h
